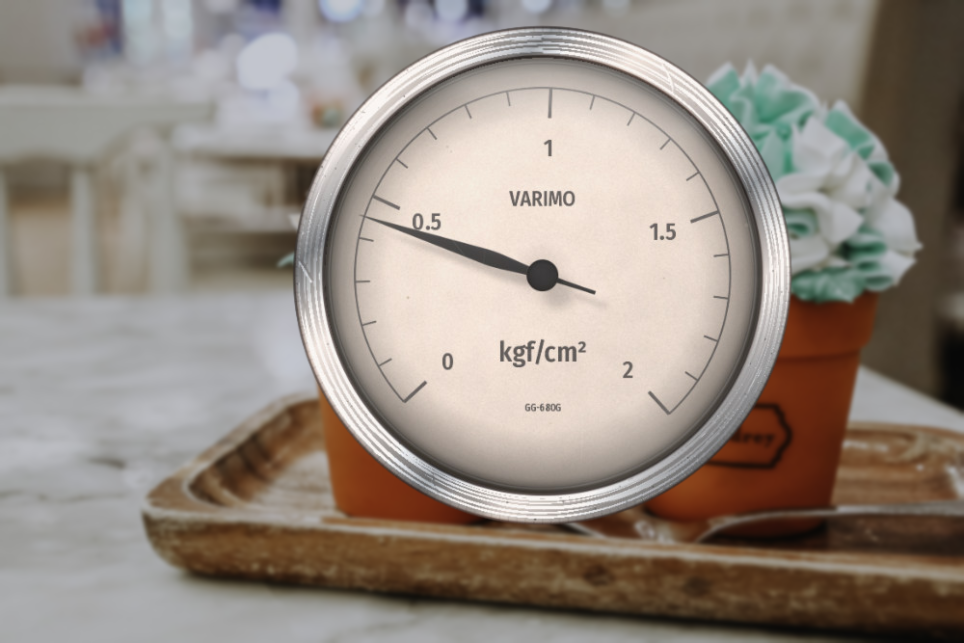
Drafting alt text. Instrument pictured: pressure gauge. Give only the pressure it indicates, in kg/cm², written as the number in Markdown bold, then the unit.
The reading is **0.45** kg/cm²
